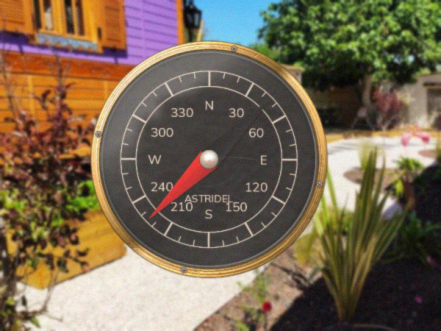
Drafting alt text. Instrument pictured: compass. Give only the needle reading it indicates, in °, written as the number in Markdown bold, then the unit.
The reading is **225** °
